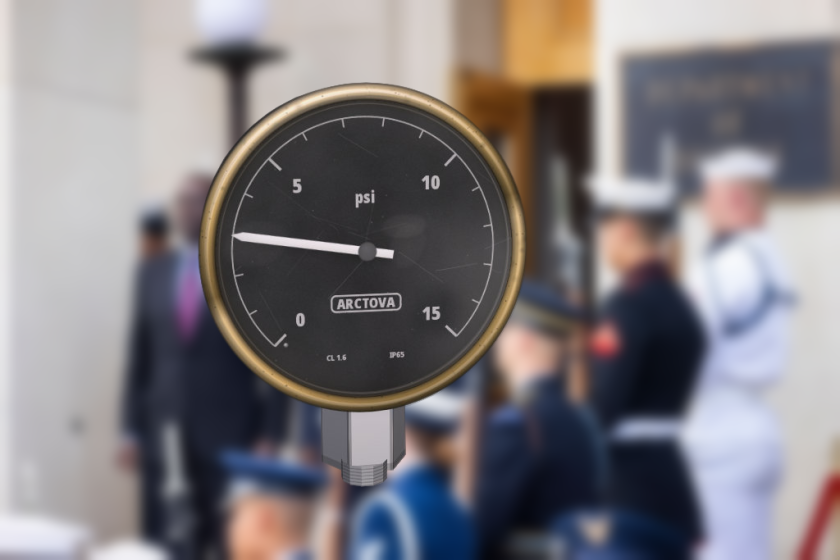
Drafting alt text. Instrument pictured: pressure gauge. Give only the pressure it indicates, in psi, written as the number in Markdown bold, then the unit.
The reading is **3** psi
